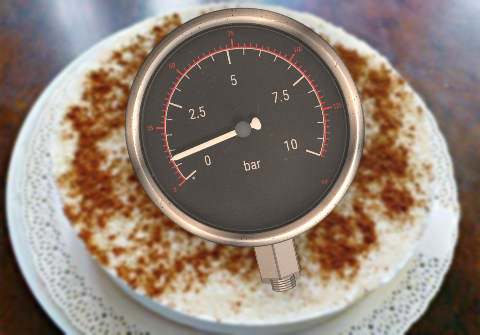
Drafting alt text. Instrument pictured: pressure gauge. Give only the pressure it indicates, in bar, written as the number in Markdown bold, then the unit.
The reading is **0.75** bar
